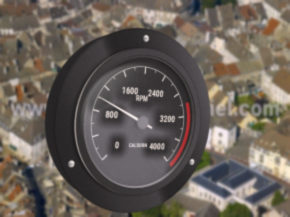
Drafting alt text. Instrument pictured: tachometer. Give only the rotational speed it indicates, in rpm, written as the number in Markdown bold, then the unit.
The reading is **1000** rpm
